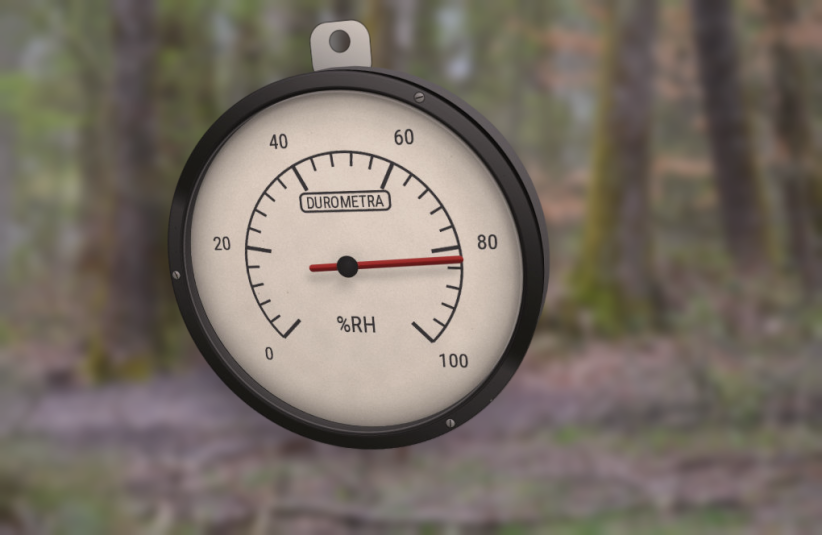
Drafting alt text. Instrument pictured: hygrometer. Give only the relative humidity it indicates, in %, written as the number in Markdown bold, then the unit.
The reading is **82** %
